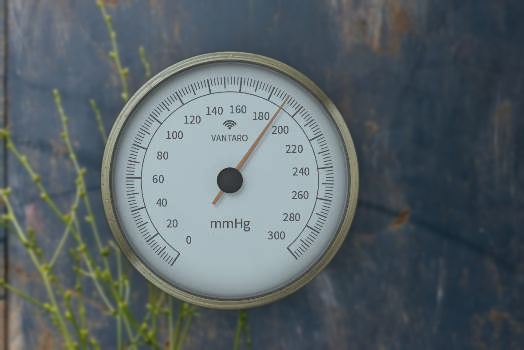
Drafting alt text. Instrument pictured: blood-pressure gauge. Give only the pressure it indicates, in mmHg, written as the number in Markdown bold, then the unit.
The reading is **190** mmHg
